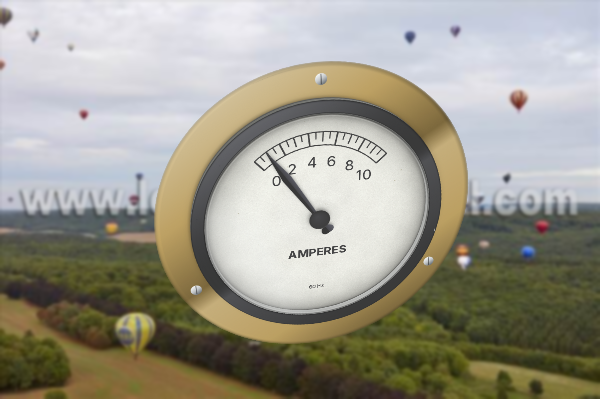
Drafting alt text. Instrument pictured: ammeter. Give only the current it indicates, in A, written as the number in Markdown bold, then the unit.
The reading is **1** A
